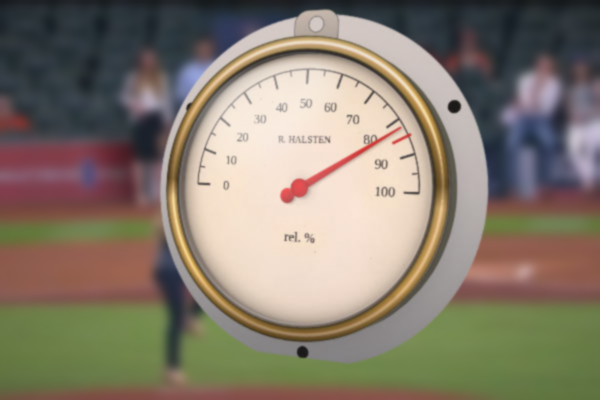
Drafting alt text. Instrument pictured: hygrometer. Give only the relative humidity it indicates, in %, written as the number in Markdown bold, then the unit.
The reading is **82.5** %
